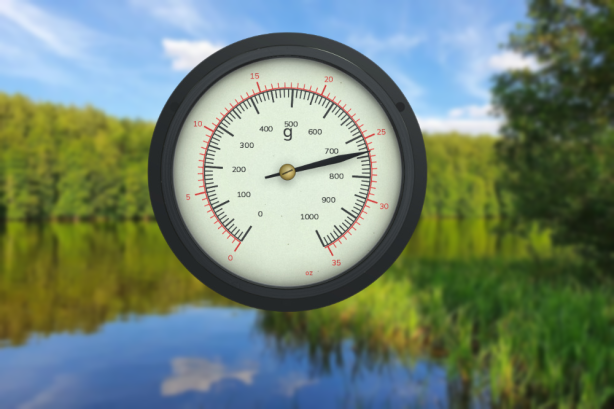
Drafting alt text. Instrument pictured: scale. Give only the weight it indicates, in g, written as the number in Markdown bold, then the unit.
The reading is **740** g
